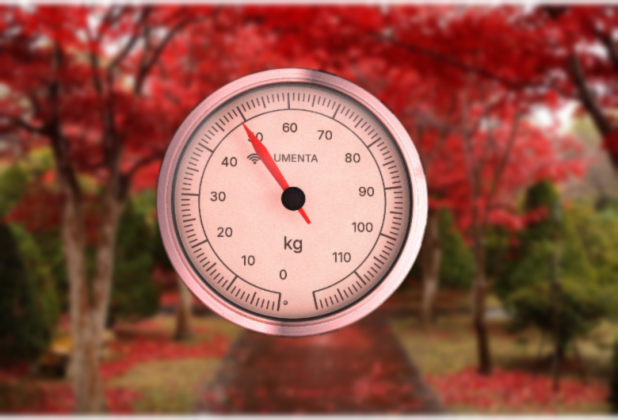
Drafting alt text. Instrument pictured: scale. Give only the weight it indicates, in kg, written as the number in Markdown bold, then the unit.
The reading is **49** kg
